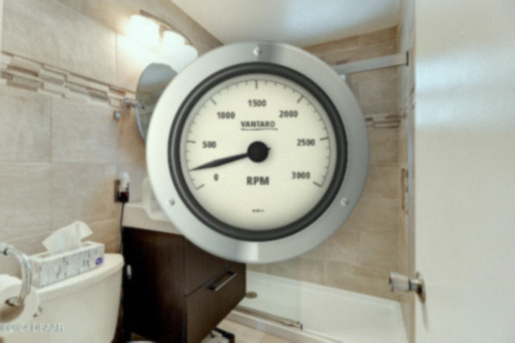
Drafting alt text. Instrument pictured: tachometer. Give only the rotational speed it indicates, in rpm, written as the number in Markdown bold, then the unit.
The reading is **200** rpm
